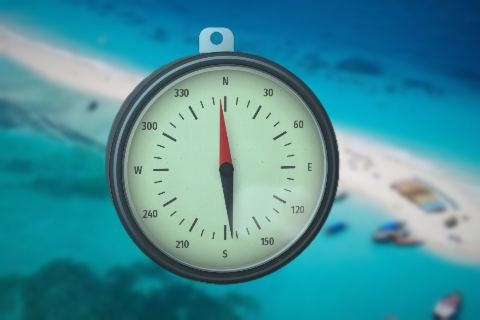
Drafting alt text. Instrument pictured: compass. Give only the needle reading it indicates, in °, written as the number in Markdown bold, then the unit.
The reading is **355** °
